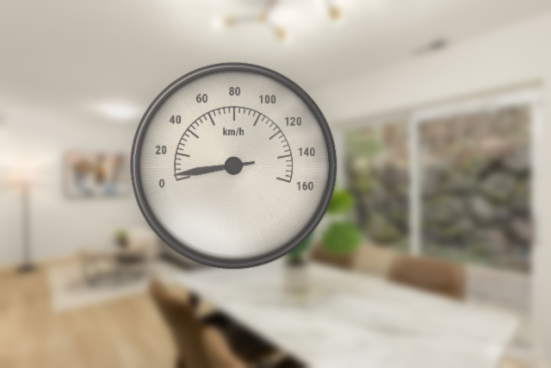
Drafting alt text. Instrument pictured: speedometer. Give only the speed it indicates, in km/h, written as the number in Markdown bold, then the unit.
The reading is **4** km/h
